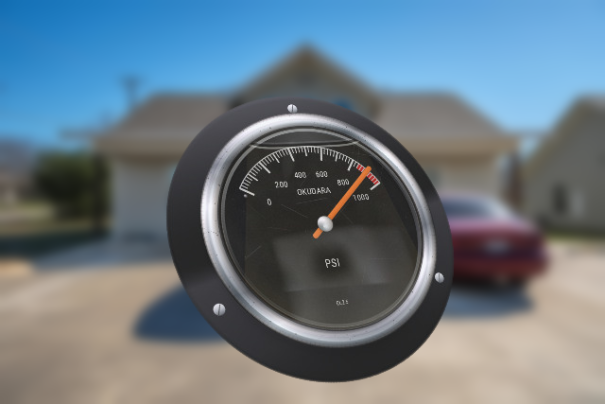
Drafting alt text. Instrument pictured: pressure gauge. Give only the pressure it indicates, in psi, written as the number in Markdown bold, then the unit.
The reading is **900** psi
